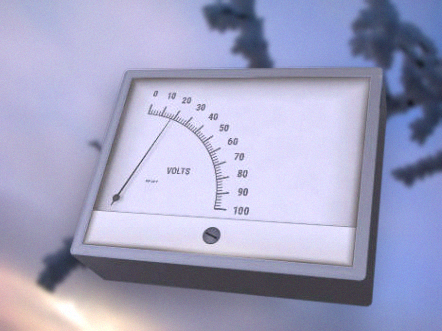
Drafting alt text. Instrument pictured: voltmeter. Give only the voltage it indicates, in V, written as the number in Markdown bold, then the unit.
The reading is **20** V
